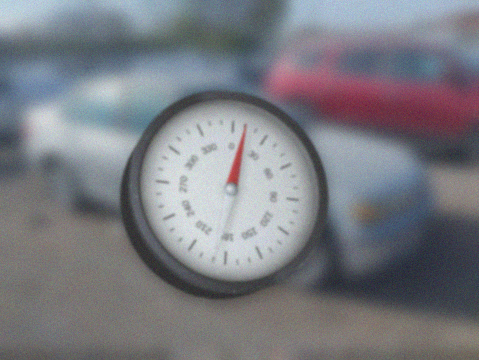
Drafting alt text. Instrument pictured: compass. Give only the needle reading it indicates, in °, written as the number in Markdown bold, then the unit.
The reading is **10** °
